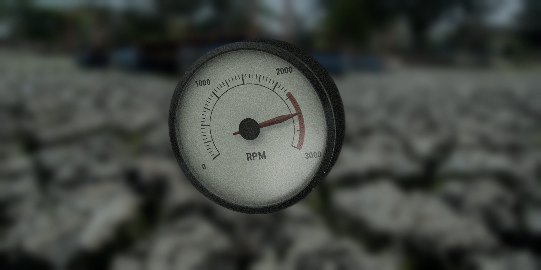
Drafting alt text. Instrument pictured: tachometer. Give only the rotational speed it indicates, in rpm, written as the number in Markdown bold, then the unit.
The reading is **2500** rpm
